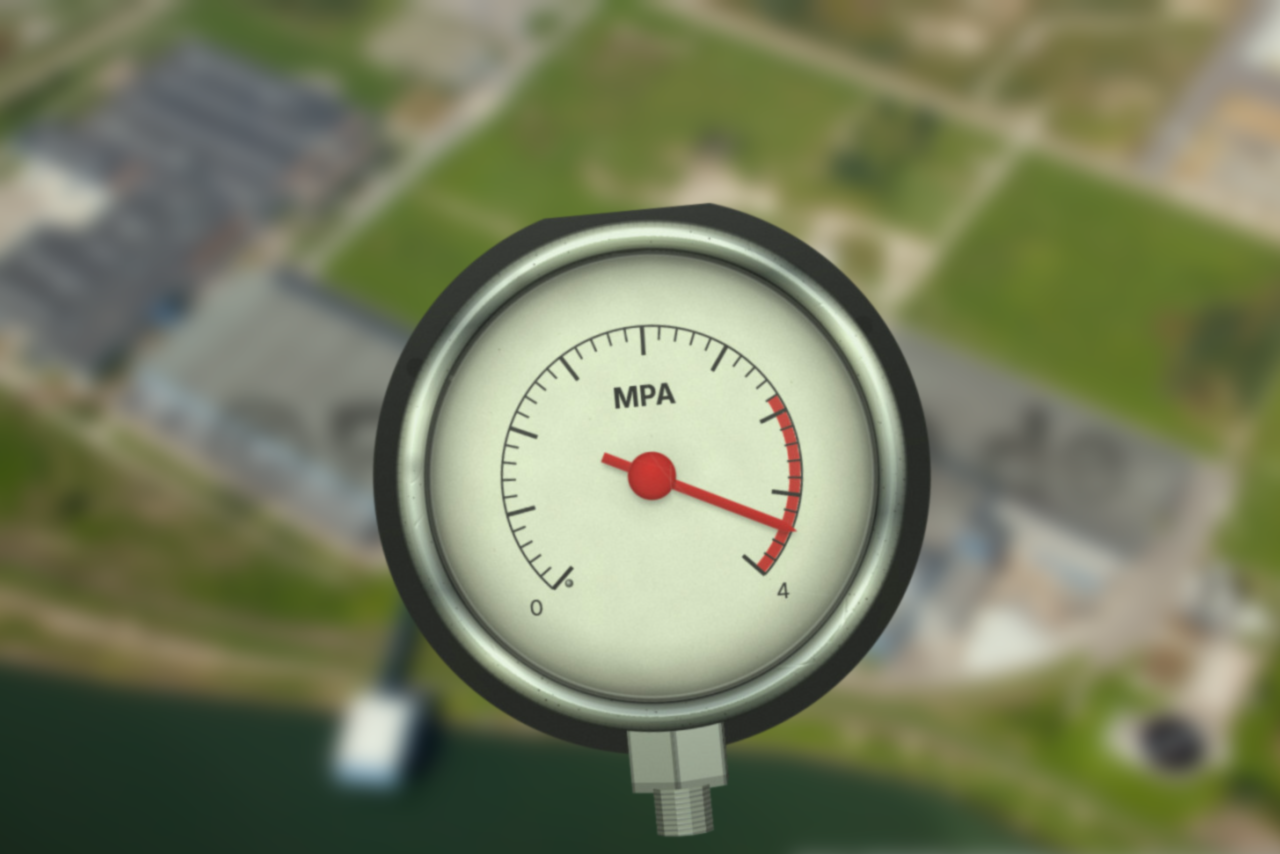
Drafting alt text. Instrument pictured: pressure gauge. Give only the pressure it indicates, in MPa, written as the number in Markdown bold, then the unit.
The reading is **3.7** MPa
